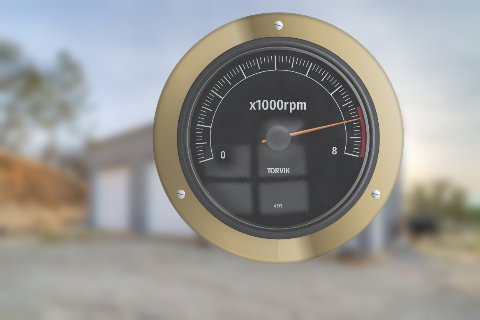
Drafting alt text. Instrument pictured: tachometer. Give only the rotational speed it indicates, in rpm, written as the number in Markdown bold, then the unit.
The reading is **7000** rpm
